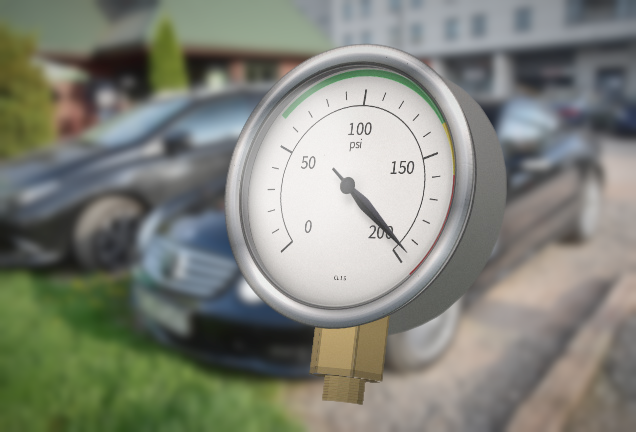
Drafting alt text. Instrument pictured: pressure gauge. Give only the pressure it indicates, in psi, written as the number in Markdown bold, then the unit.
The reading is **195** psi
